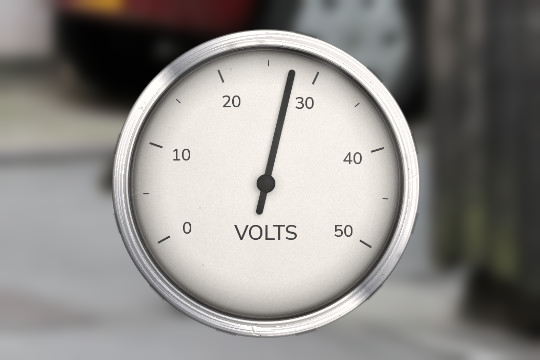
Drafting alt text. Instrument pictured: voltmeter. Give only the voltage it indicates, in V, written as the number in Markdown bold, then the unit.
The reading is **27.5** V
